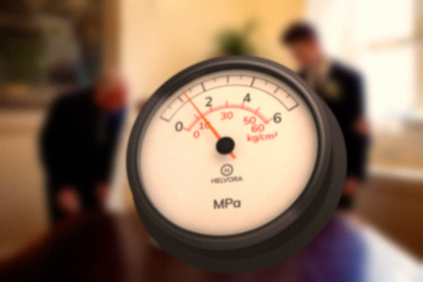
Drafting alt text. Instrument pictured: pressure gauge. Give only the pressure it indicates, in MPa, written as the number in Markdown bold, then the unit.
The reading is **1.25** MPa
